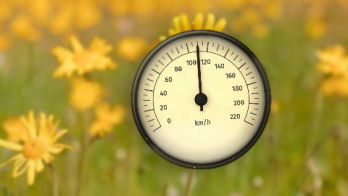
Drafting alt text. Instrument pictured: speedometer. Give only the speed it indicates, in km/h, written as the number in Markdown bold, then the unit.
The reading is **110** km/h
